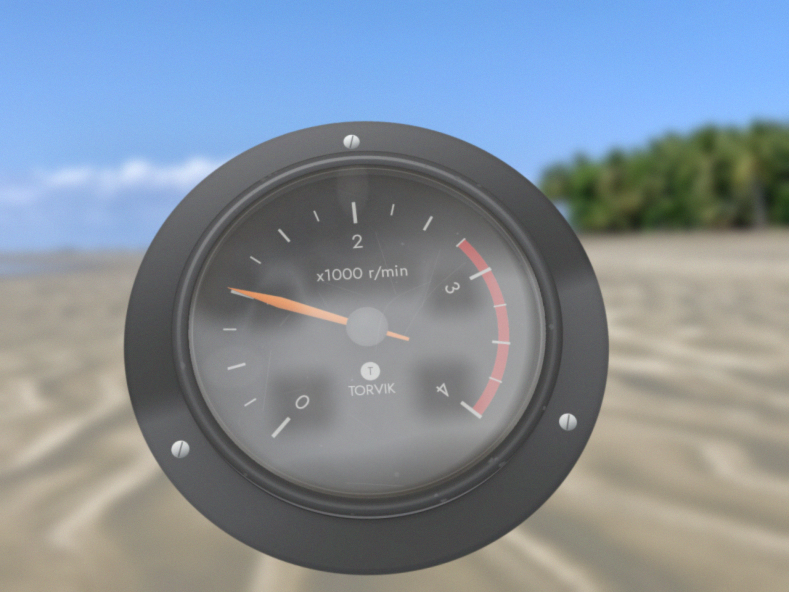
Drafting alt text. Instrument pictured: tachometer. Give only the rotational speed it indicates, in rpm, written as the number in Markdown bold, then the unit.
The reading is **1000** rpm
